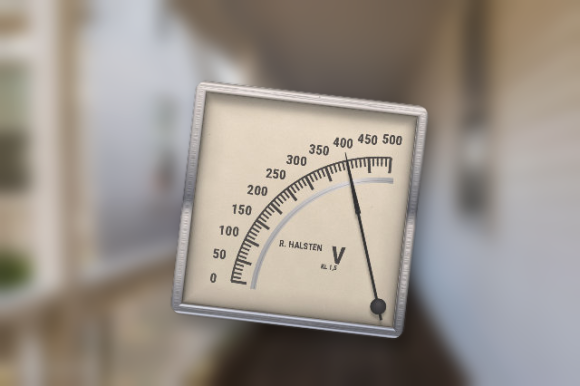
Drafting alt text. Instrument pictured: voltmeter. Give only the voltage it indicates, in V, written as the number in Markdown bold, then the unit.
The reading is **400** V
